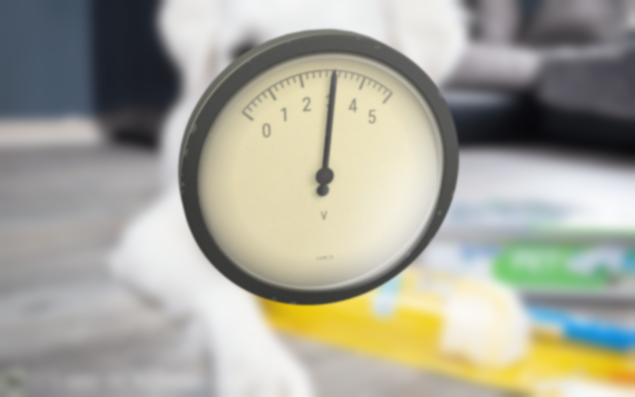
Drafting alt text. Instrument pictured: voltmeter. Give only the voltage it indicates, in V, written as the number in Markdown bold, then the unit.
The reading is **3** V
